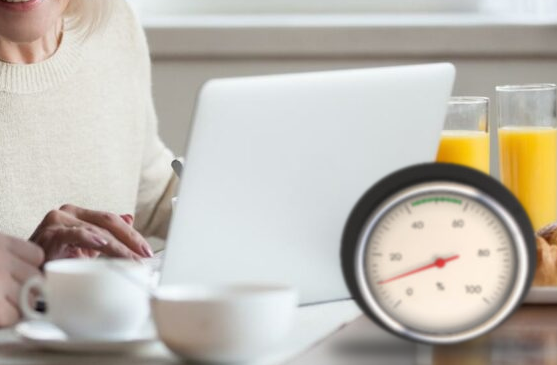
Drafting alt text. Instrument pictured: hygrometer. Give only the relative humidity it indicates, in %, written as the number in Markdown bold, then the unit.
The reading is **10** %
